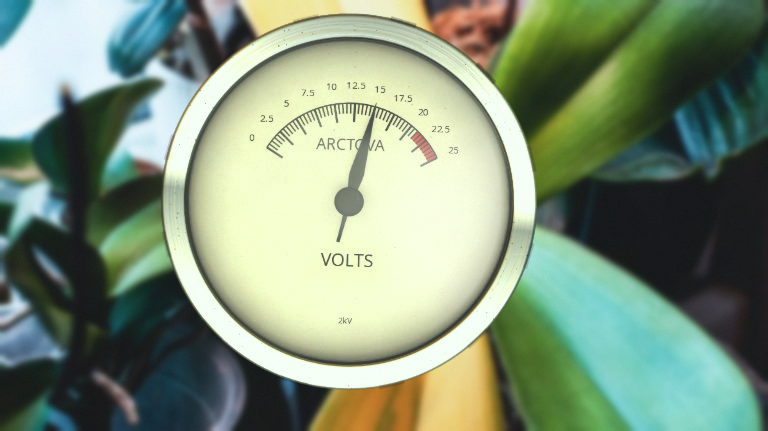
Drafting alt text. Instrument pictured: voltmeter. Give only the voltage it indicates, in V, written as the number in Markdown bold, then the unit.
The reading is **15** V
